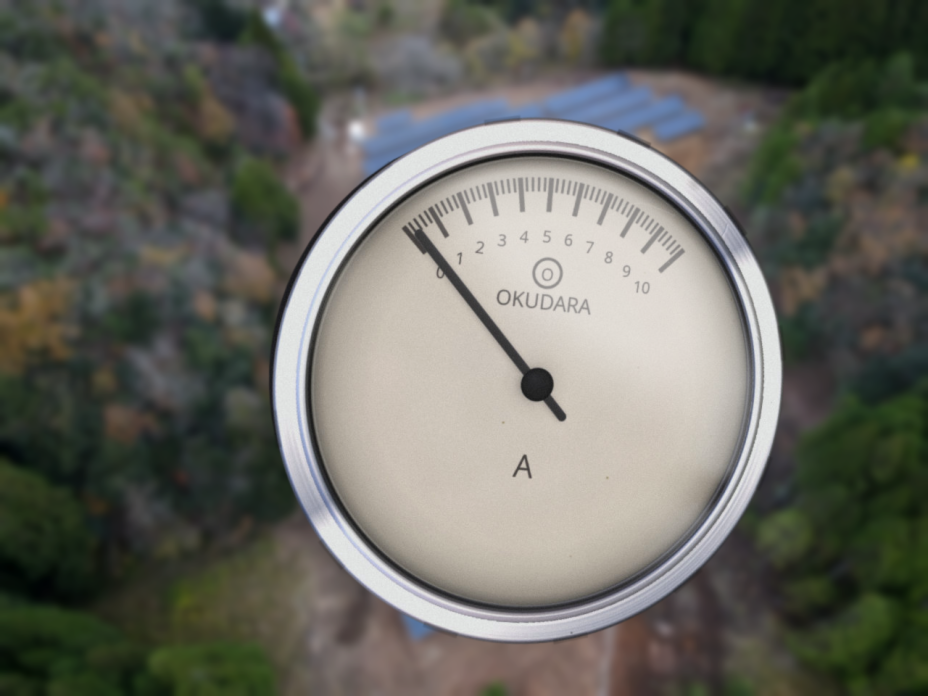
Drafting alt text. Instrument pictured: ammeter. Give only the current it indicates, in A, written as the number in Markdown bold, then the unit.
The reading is **0.2** A
